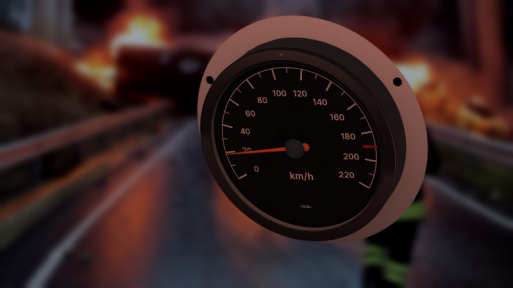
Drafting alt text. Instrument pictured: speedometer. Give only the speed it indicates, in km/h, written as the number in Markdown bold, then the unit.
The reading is **20** km/h
